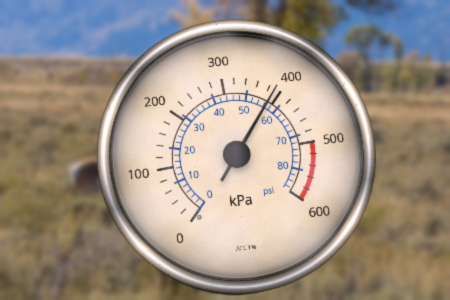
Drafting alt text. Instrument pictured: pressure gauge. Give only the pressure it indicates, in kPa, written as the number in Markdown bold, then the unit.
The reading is **390** kPa
